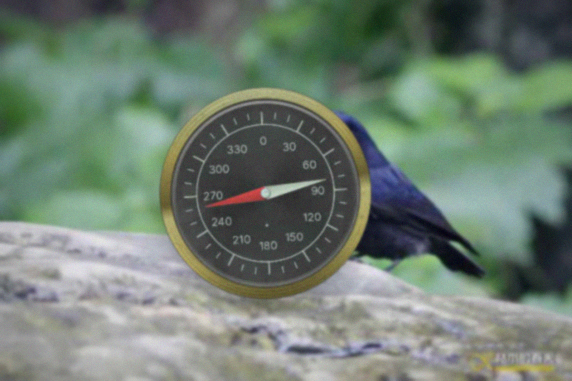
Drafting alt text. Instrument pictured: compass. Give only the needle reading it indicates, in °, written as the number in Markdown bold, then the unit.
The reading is **260** °
